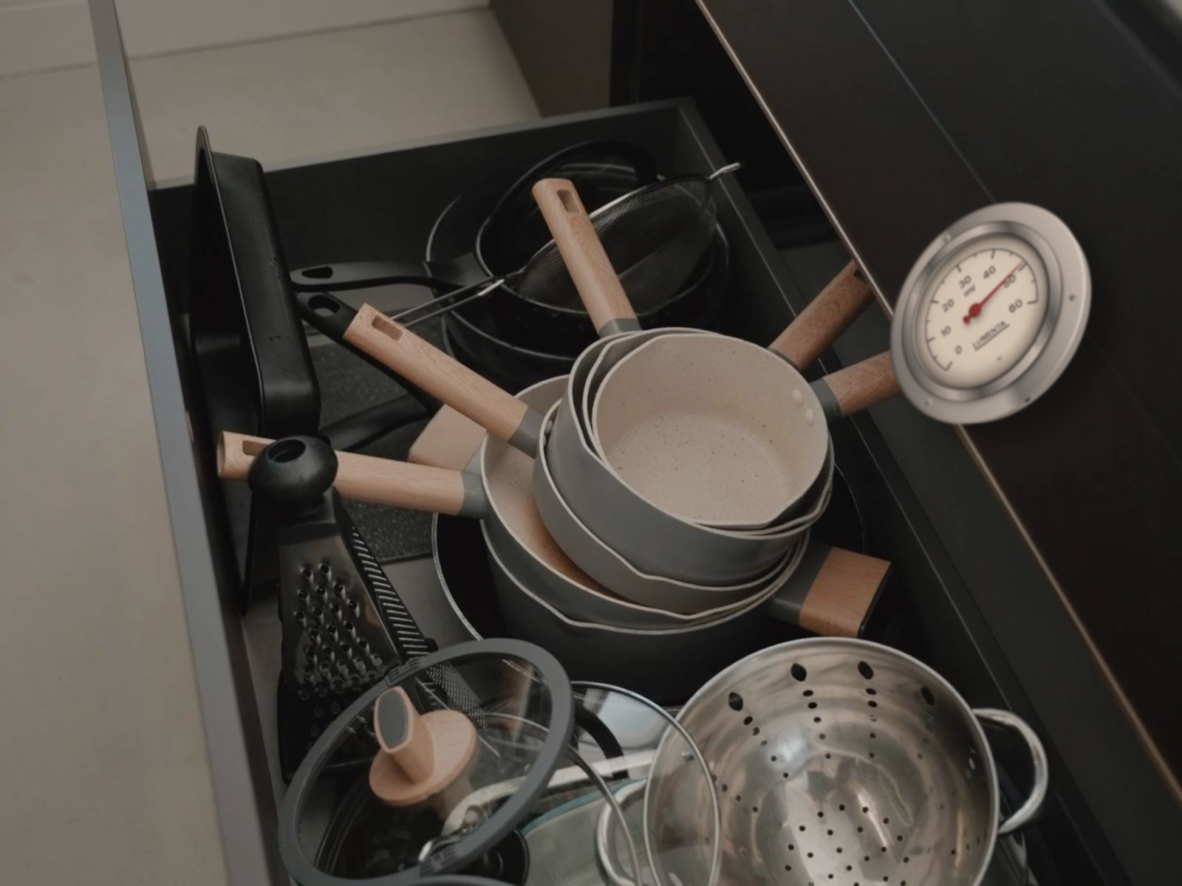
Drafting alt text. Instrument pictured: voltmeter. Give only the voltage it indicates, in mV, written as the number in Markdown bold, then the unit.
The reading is **50** mV
